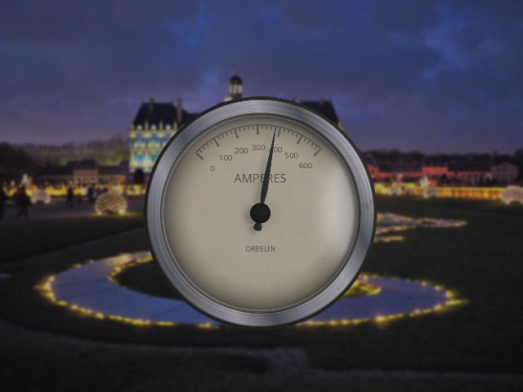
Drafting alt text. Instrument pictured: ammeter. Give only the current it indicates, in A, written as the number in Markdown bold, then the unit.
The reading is **380** A
